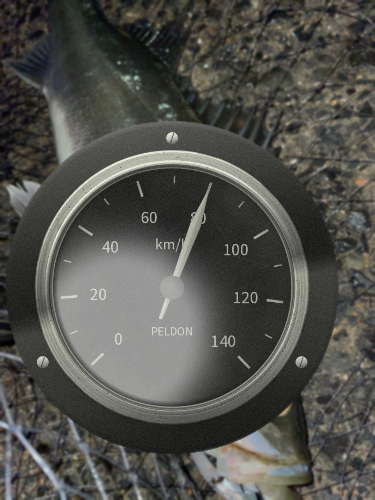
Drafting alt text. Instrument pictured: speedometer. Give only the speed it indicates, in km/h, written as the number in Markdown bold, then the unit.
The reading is **80** km/h
